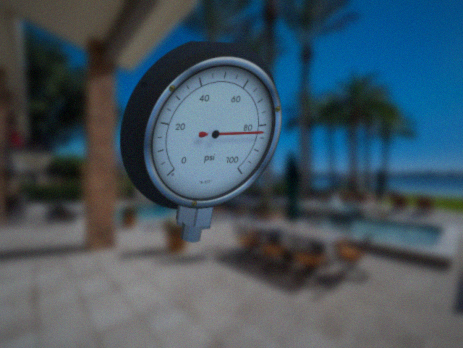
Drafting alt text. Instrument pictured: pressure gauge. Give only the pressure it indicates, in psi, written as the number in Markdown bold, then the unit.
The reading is **82.5** psi
